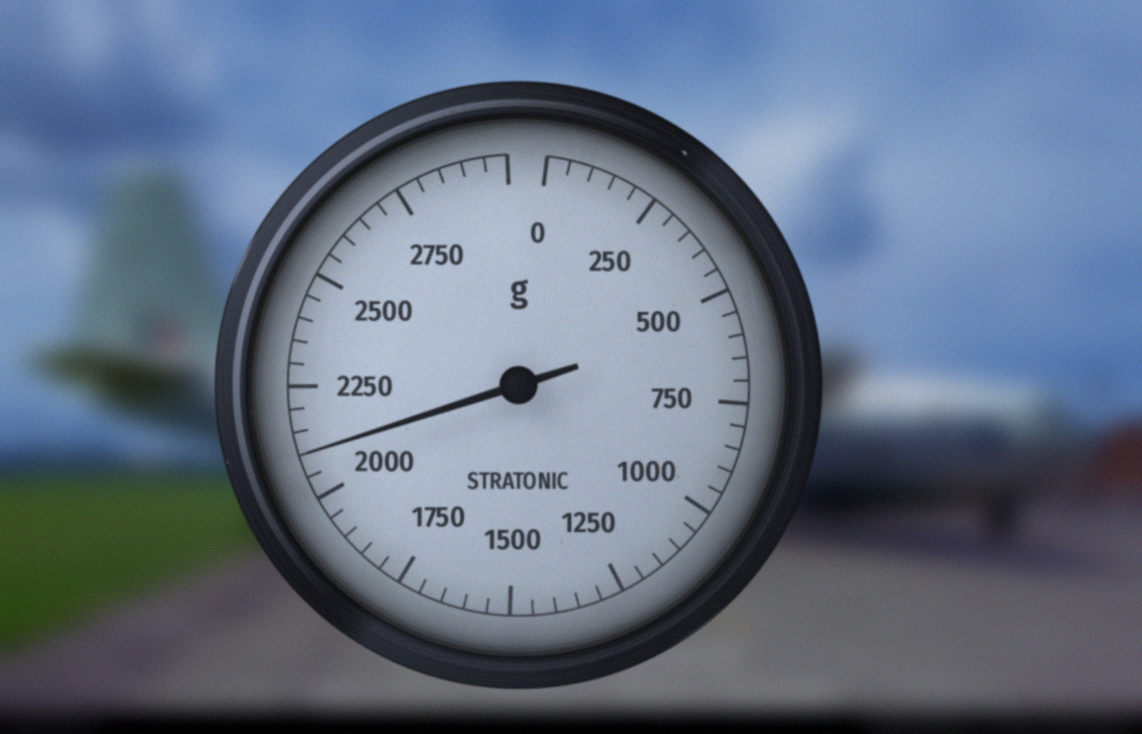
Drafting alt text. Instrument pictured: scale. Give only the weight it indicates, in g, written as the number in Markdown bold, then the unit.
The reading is **2100** g
